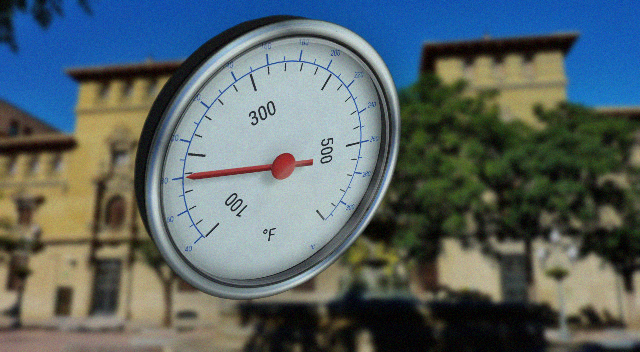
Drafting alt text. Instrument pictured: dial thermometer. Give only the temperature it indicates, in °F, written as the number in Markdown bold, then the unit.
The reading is **180** °F
